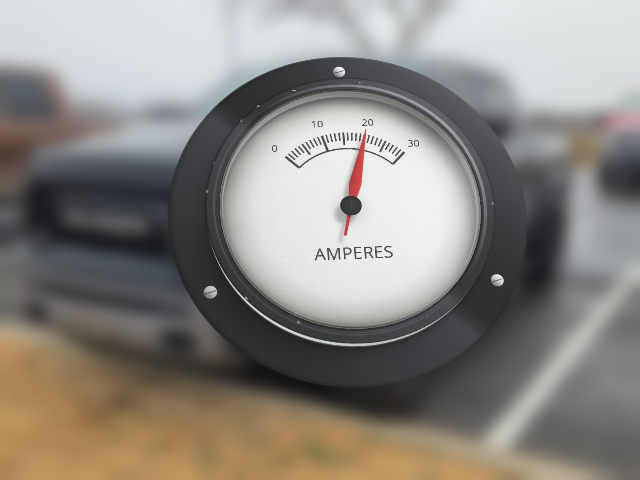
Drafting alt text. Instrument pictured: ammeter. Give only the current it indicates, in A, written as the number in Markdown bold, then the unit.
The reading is **20** A
